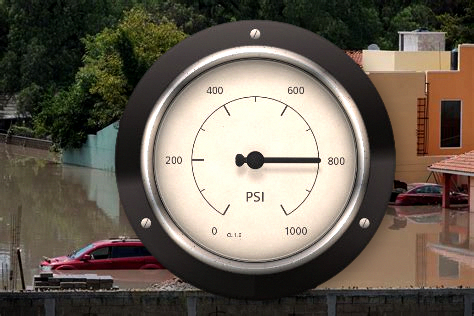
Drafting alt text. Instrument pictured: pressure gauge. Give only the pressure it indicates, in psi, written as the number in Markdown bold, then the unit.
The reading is **800** psi
